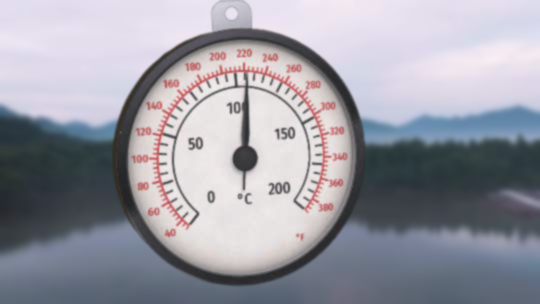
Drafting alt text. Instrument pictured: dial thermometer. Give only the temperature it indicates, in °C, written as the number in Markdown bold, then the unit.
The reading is **105** °C
